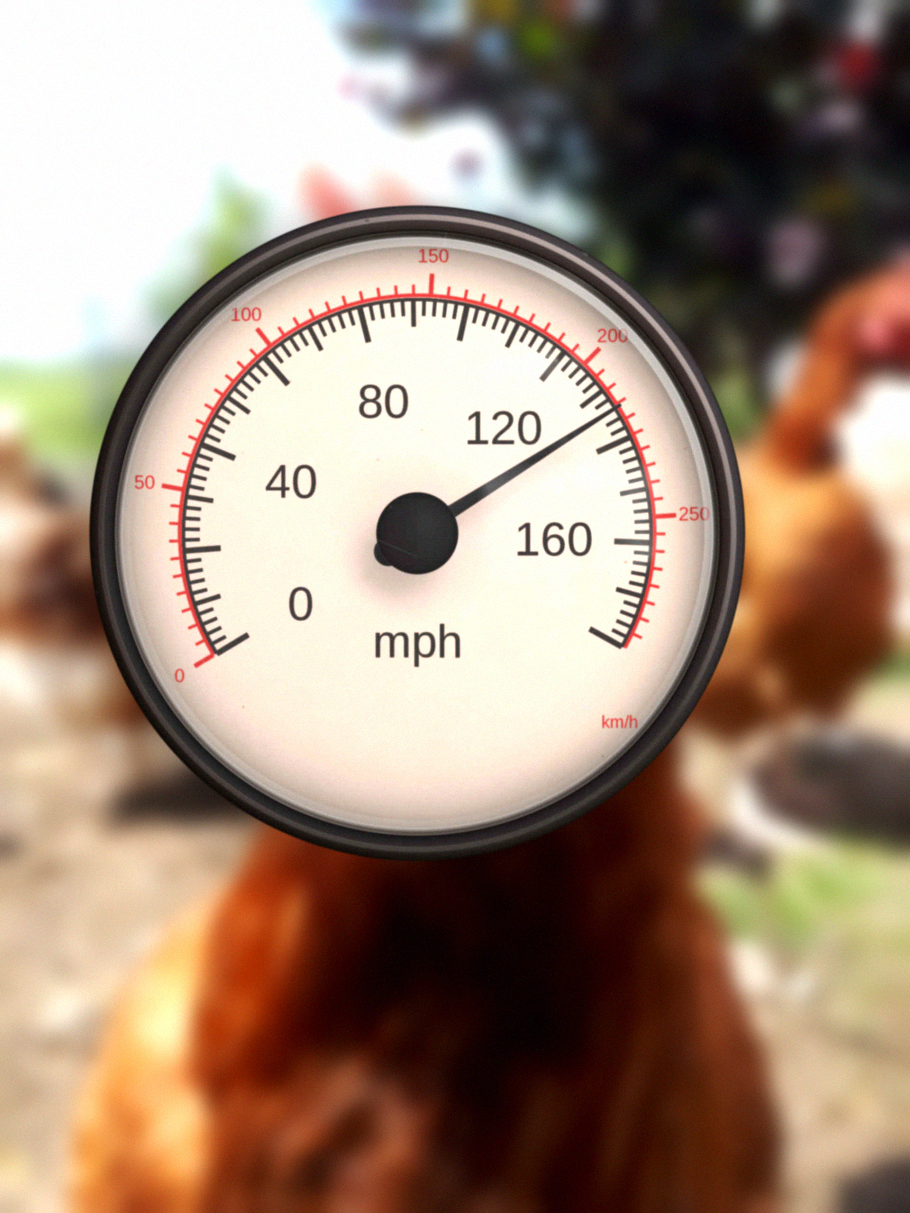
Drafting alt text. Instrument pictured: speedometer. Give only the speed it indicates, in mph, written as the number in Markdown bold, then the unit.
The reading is **134** mph
